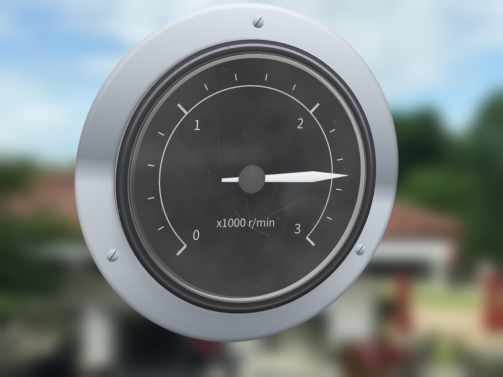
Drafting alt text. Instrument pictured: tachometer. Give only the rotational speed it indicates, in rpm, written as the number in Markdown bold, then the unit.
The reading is **2500** rpm
